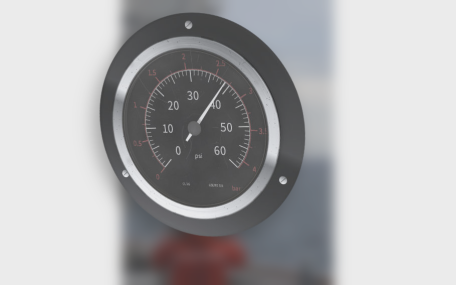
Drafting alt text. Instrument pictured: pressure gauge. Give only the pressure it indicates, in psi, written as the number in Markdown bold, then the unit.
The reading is **39** psi
